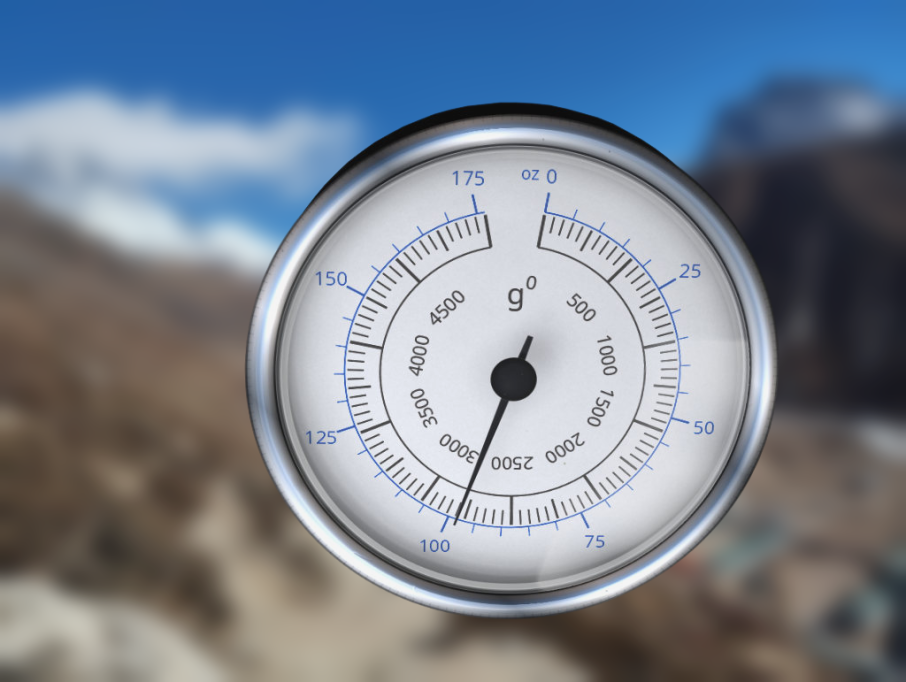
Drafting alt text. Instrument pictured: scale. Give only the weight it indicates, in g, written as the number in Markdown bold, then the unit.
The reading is **2800** g
